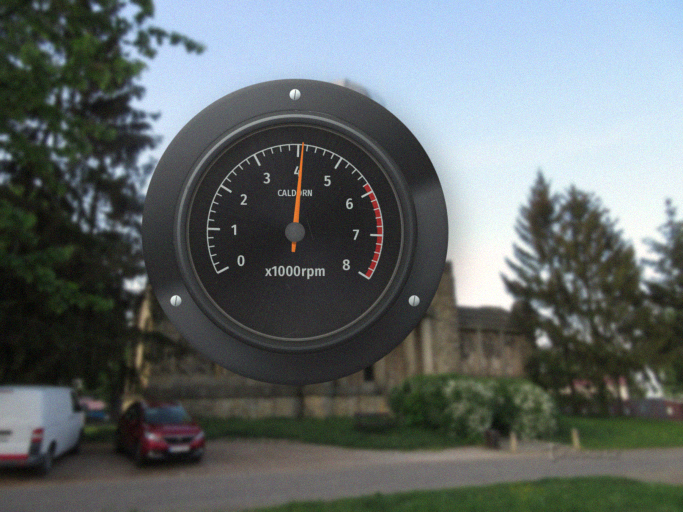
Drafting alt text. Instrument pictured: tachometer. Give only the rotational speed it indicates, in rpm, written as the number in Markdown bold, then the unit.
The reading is **4100** rpm
